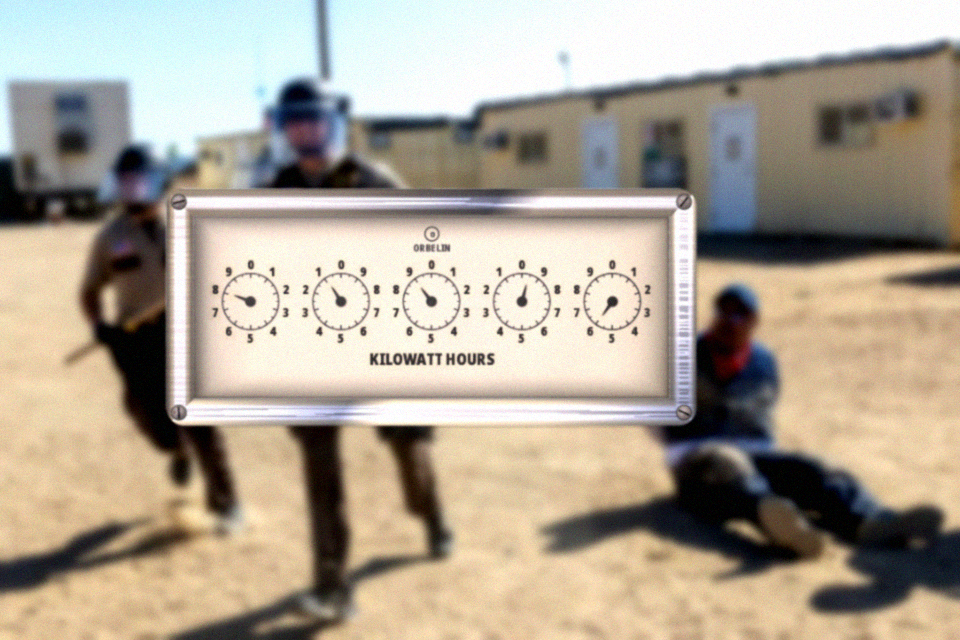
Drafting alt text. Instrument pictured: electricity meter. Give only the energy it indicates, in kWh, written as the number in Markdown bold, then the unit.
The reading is **80896** kWh
